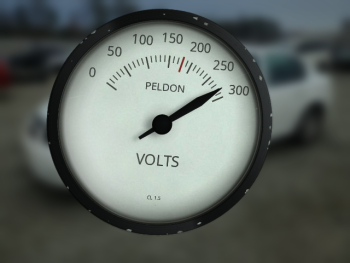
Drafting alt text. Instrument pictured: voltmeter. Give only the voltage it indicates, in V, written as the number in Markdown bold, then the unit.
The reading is **280** V
